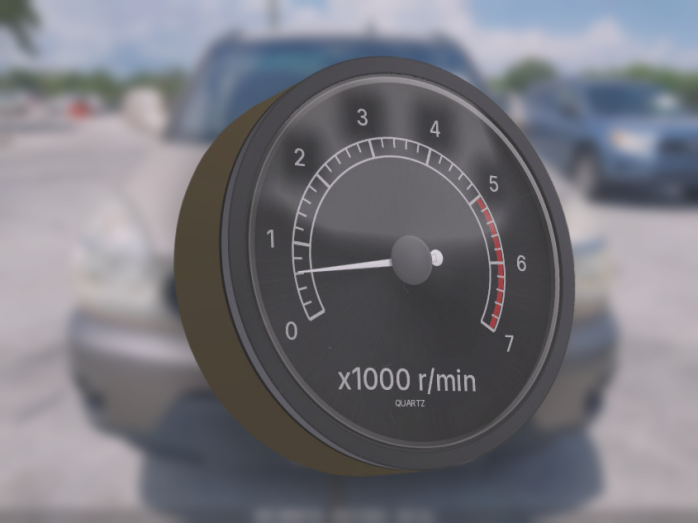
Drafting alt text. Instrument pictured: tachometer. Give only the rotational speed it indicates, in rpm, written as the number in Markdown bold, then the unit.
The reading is **600** rpm
